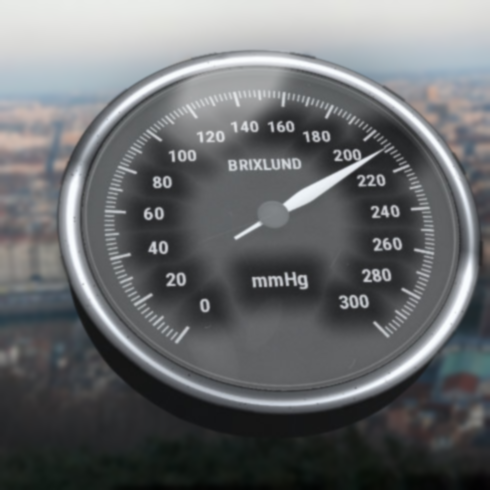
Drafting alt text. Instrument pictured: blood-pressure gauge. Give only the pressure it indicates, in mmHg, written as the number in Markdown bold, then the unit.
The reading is **210** mmHg
